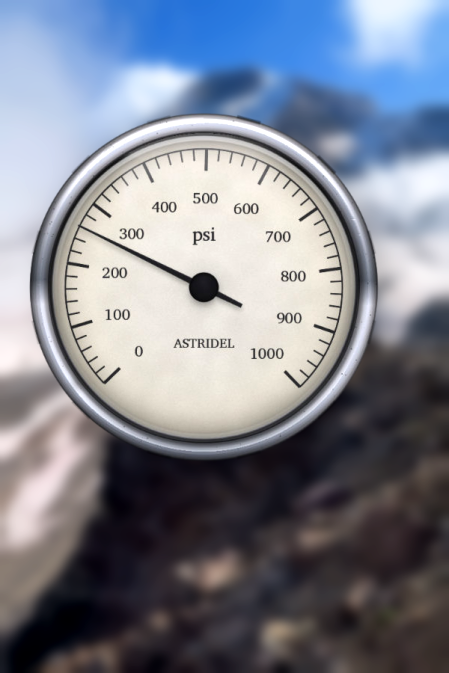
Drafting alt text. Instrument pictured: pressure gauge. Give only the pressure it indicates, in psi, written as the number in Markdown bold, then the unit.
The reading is **260** psi
